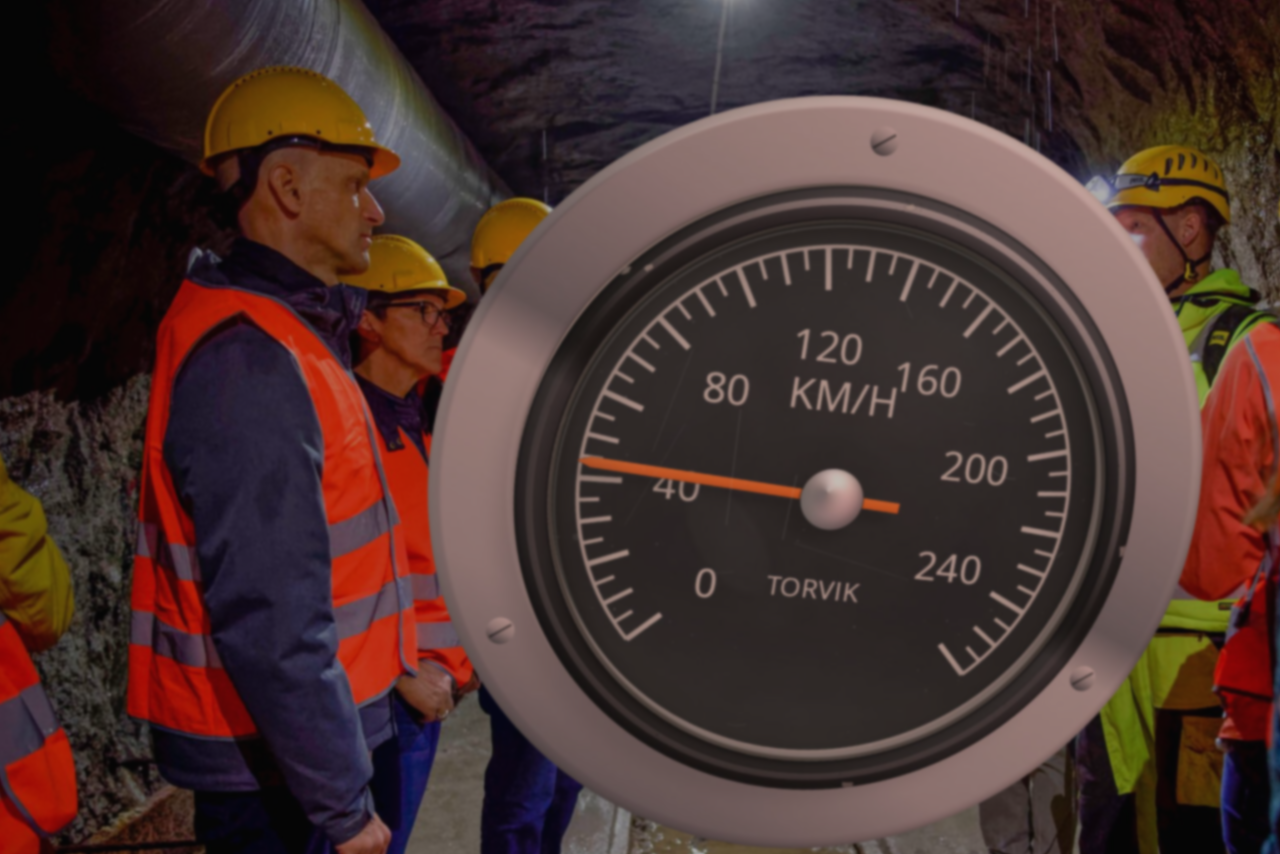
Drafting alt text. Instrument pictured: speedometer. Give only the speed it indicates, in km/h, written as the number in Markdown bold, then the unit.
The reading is **45** km/h
